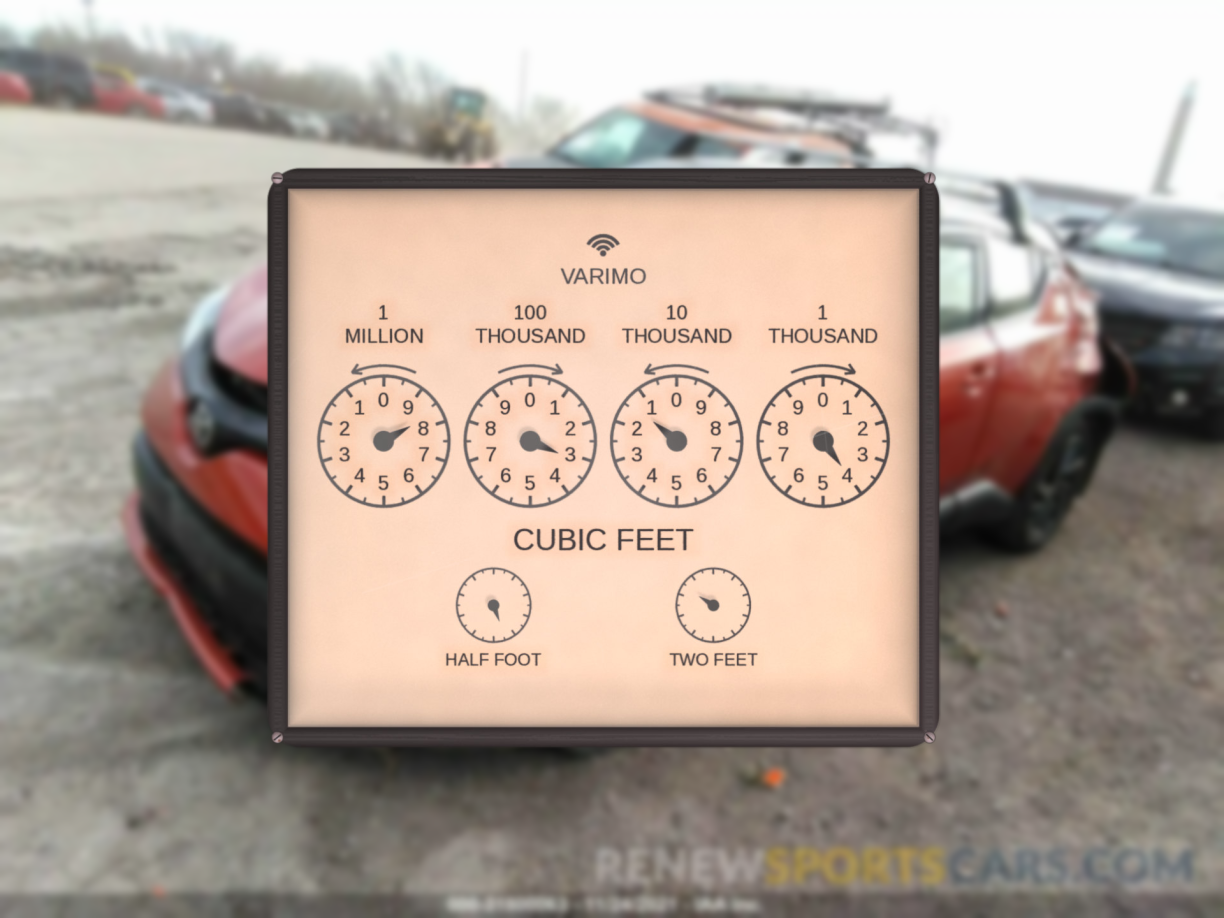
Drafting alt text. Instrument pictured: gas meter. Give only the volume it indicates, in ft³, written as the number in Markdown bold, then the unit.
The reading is **831400** ft³
